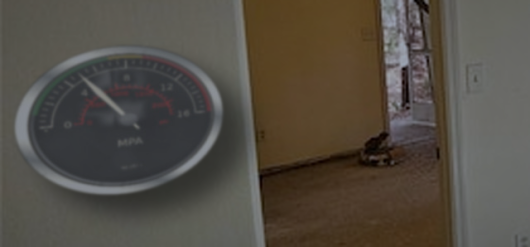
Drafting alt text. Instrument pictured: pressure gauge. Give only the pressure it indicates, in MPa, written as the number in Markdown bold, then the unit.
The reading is **5** MPa
